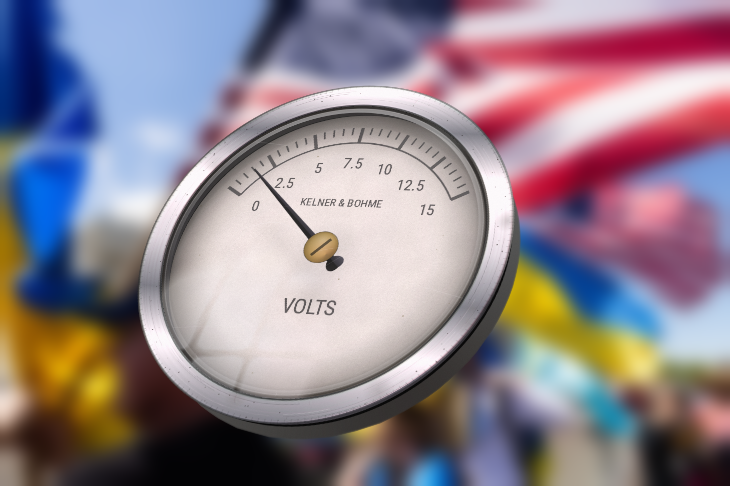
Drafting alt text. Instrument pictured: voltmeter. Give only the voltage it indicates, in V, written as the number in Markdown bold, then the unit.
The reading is **1.5** V
